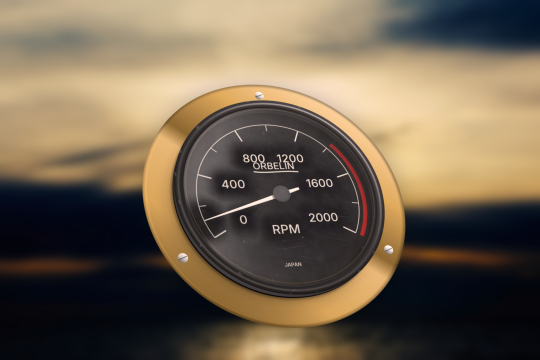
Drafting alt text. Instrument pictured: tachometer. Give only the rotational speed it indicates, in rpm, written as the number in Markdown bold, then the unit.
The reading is **100** rpm
